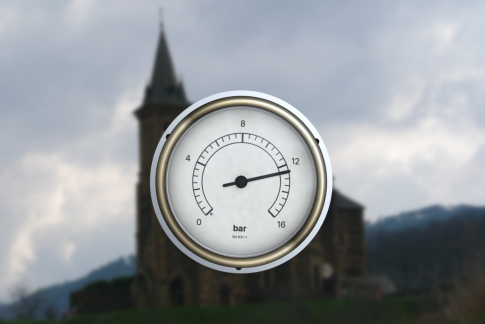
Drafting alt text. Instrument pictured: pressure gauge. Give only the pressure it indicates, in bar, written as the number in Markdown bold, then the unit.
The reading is **12.5** bar
